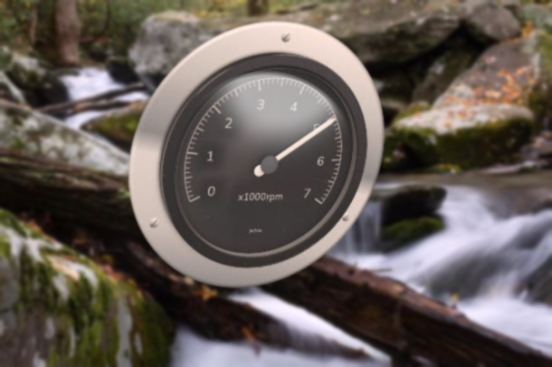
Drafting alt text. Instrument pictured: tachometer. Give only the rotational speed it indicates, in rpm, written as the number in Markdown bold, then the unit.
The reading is **5000** rpm
